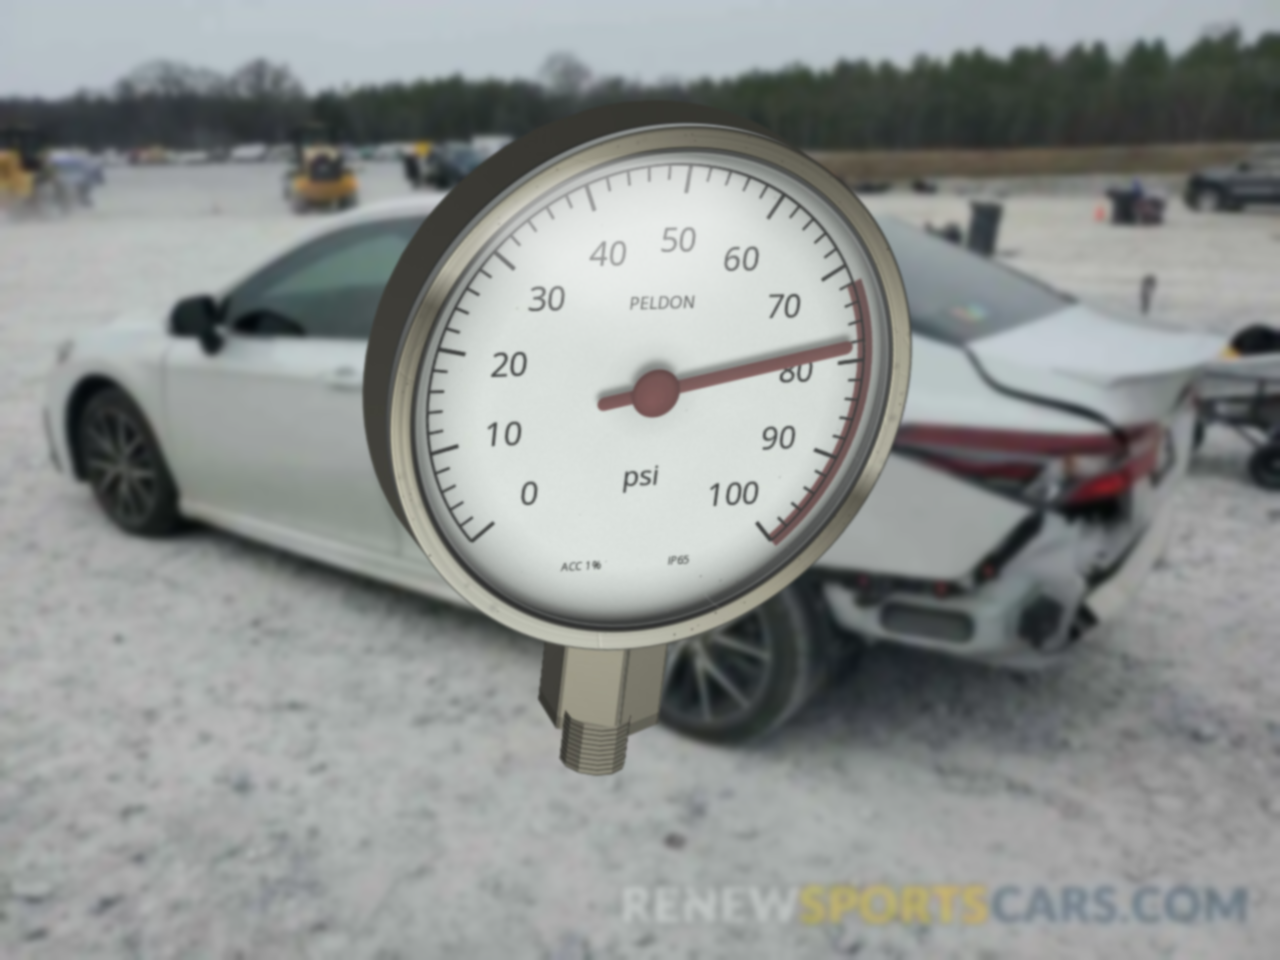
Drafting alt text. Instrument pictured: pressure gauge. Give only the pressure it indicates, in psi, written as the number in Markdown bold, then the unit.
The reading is **78** psi
